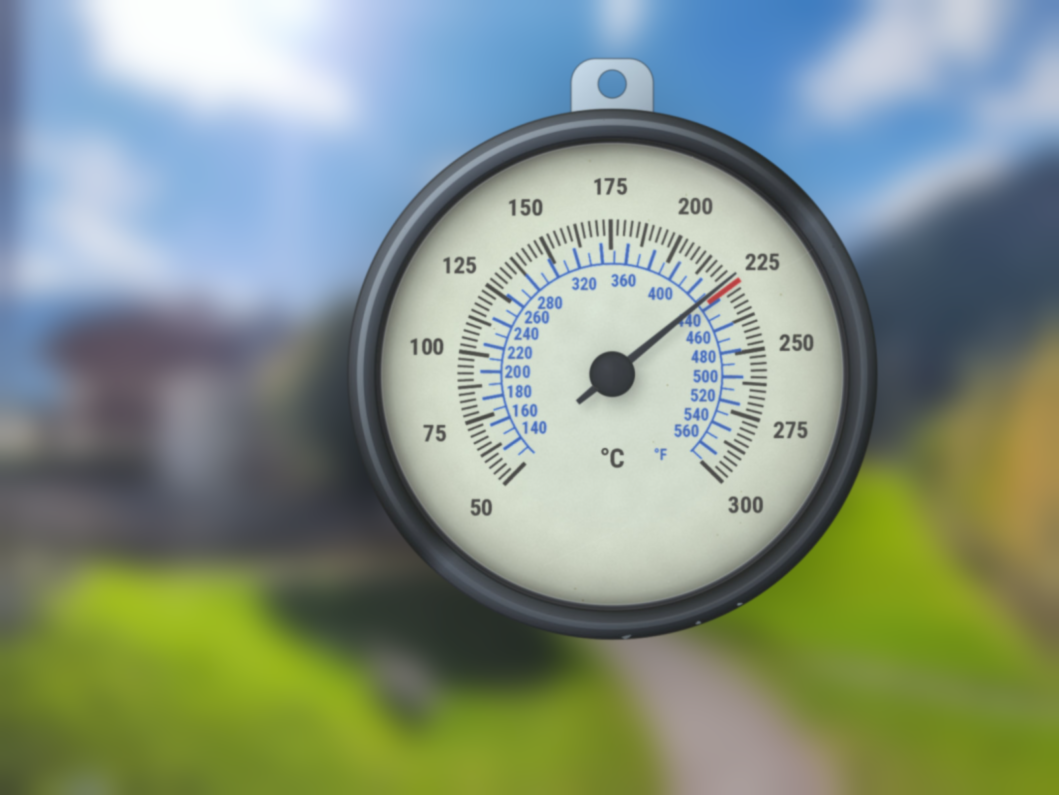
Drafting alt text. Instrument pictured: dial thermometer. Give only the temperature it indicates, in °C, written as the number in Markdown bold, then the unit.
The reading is **222.5** °C
